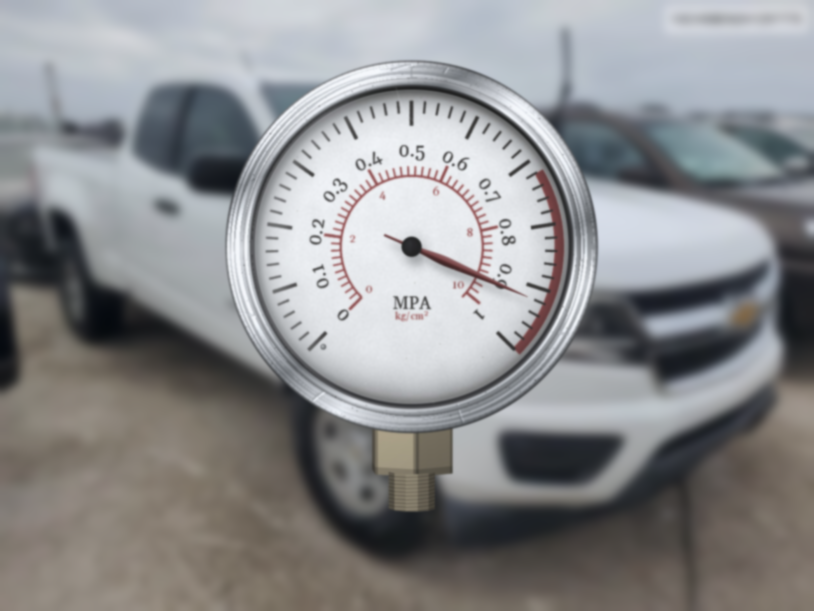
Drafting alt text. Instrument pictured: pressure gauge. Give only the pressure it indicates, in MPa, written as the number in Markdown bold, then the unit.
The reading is **0.92** MPa
